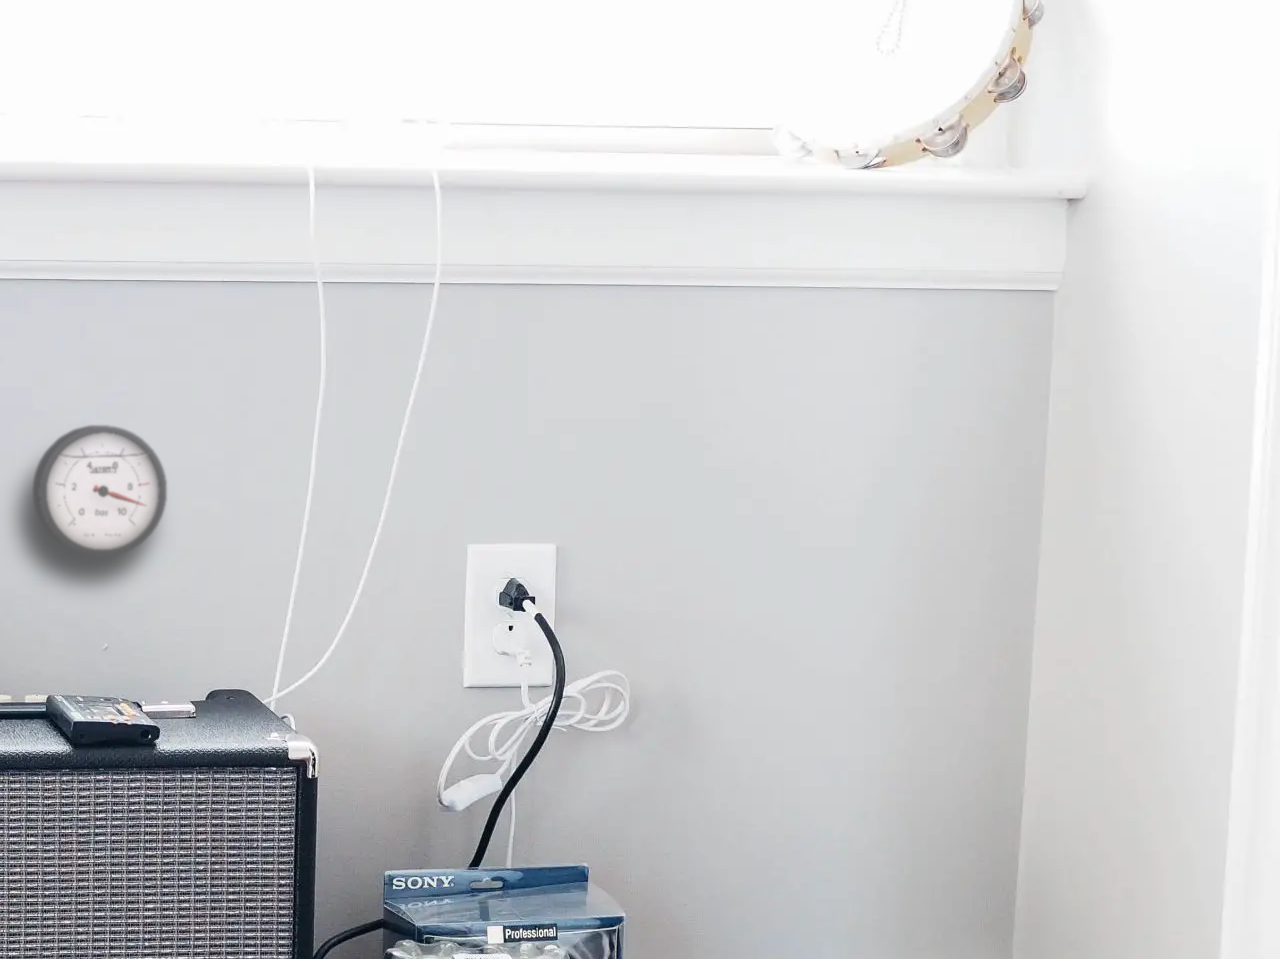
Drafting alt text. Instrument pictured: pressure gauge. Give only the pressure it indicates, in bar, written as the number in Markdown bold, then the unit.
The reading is **9** bar
